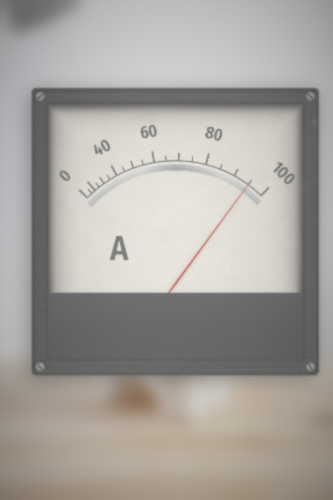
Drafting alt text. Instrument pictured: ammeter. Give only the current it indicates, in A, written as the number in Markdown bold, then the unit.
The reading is **95** A
